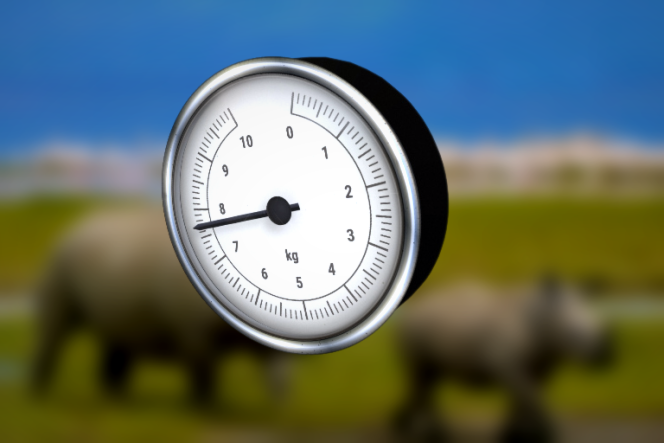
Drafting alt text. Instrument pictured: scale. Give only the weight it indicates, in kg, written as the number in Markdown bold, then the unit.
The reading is **7.7** kg
